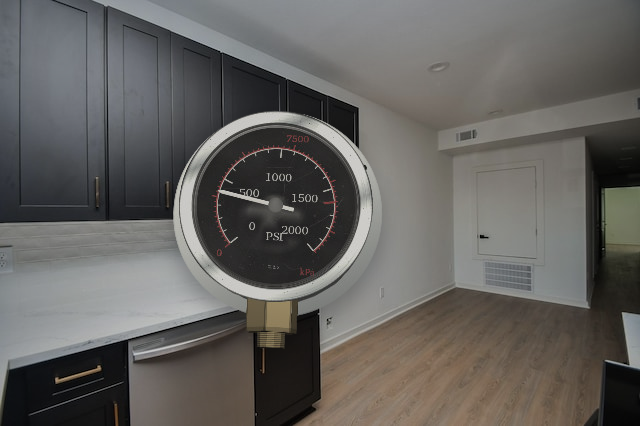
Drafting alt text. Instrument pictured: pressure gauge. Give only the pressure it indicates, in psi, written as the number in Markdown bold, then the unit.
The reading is **400** psi
